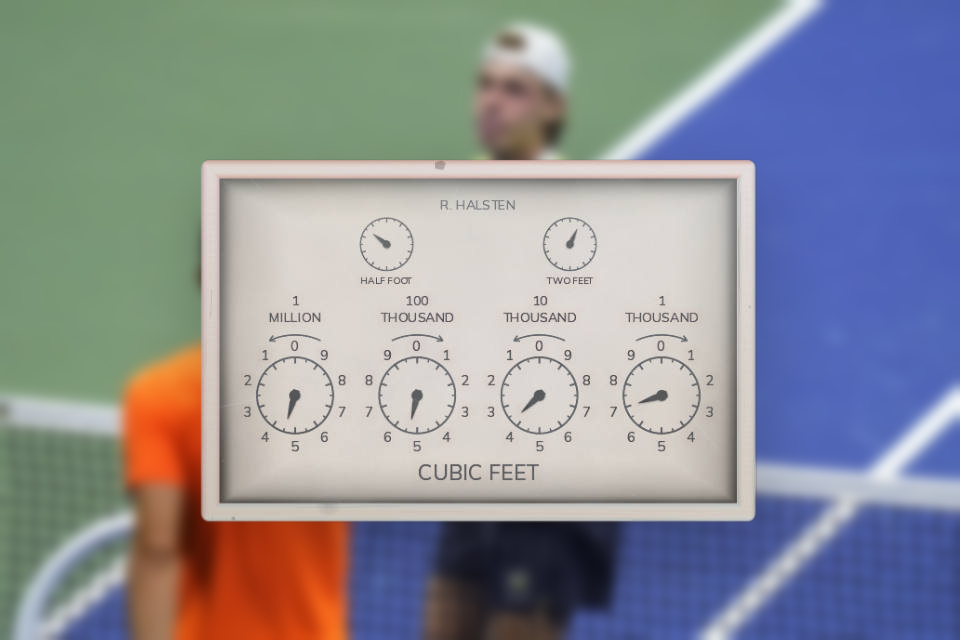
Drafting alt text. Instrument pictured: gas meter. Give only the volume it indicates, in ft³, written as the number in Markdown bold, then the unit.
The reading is **453700** ft³
